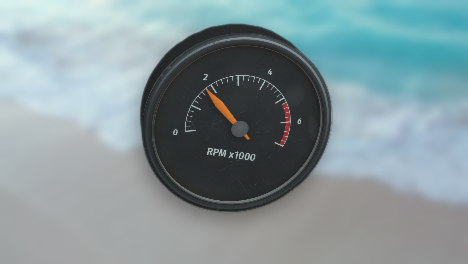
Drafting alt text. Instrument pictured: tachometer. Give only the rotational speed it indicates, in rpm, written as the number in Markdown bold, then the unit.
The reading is **1800** rpm
